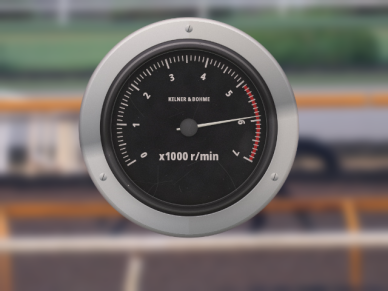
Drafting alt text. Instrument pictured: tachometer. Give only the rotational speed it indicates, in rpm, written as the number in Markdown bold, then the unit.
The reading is **5900** rpm
